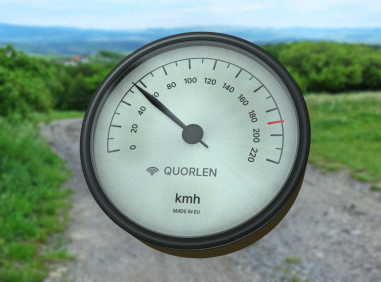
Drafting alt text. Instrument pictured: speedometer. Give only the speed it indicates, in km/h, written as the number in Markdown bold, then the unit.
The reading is **55** km/h
